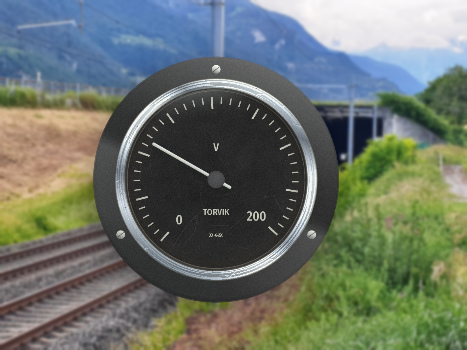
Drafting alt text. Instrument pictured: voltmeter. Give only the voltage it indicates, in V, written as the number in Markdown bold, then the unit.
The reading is **57.5** V
